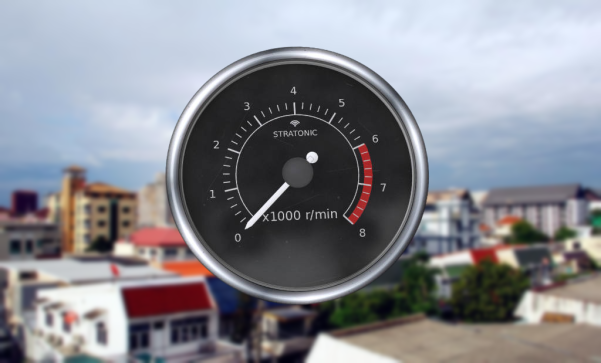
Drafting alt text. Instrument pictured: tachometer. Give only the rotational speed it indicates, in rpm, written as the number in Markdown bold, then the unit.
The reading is **0** rpm
